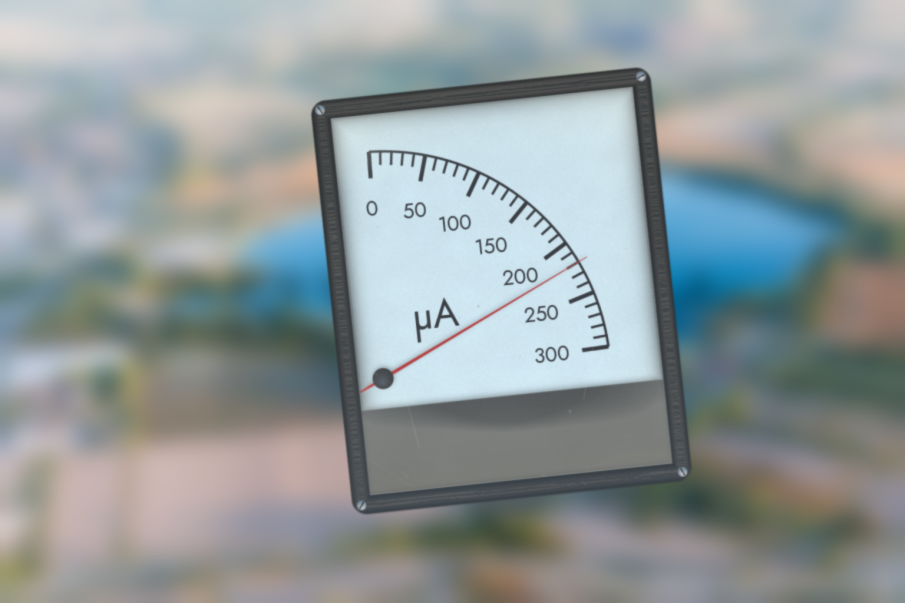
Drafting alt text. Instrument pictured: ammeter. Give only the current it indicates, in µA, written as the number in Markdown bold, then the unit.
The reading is **220** µA
